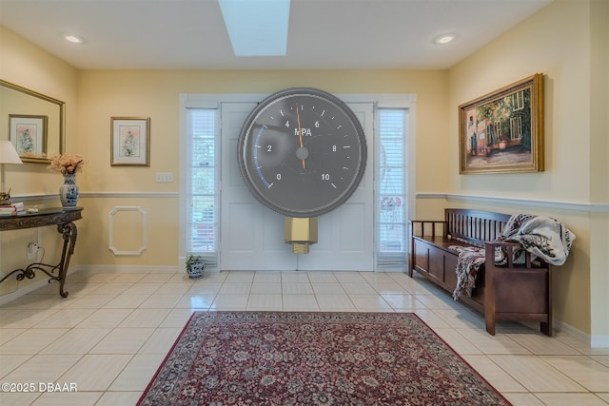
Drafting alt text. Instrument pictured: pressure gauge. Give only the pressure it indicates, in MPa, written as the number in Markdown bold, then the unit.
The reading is **4.75** MPa
